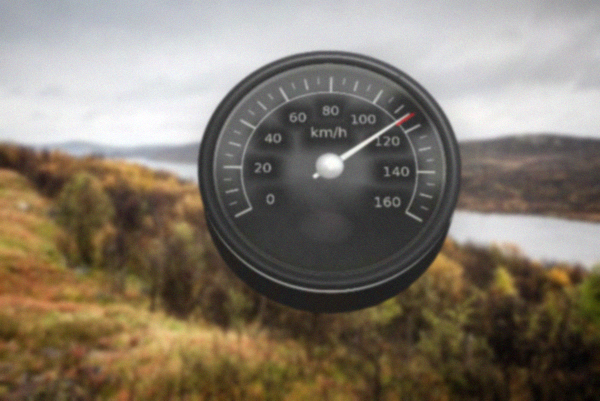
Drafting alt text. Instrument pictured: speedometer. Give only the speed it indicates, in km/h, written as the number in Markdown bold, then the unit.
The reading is **115** km/h
